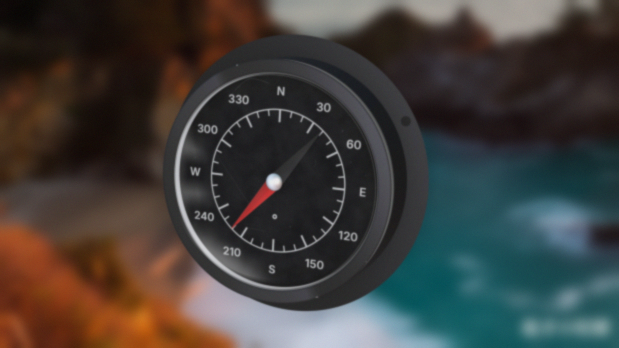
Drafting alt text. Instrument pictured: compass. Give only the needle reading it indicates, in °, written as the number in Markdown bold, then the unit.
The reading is **220** °
